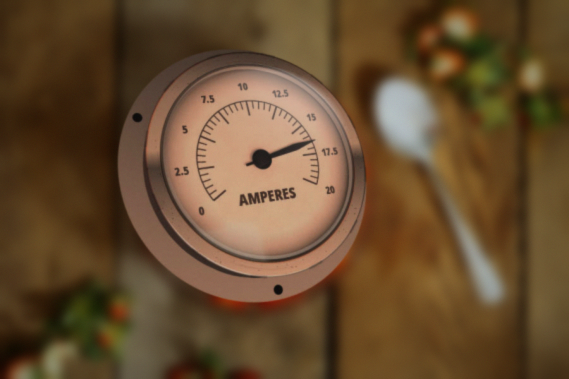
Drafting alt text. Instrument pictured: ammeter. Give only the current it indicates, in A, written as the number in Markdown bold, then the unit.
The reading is **16.5** A
